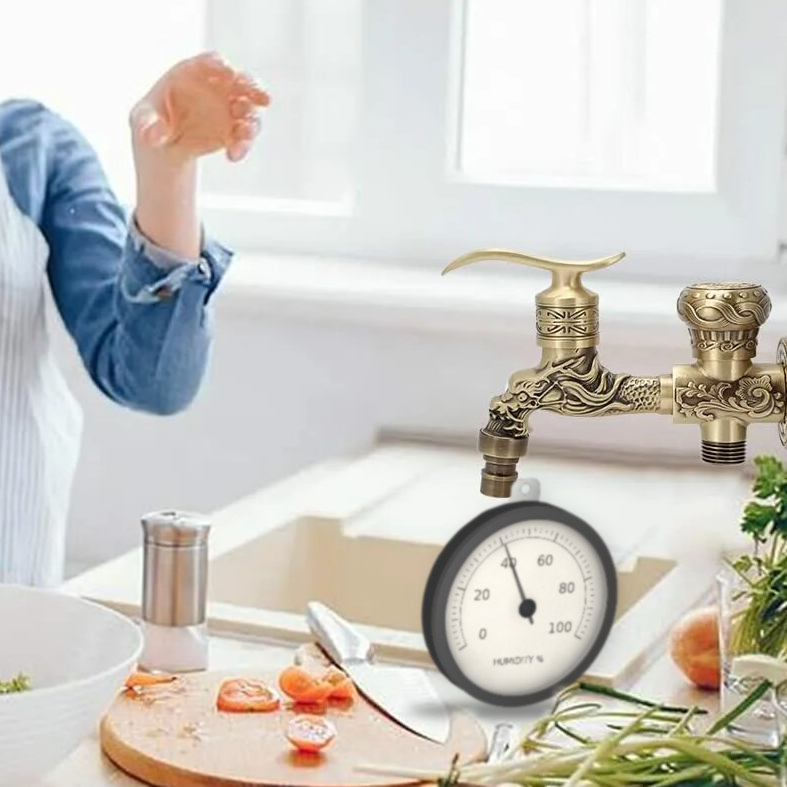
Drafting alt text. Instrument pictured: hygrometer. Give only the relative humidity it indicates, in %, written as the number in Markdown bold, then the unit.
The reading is **40** %
